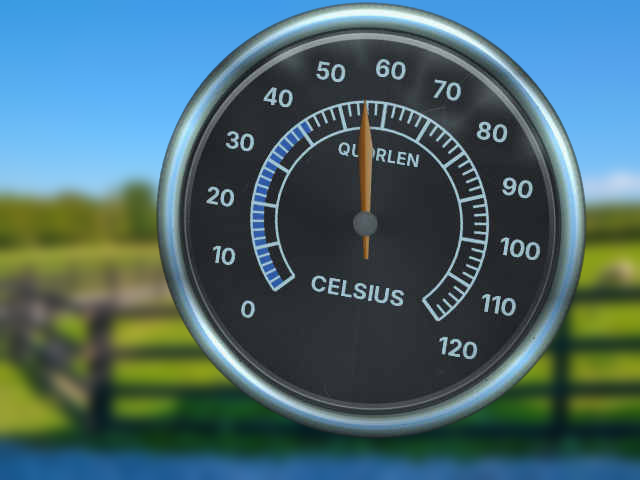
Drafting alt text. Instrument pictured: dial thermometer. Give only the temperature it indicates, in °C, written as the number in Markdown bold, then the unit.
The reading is **56** °C
